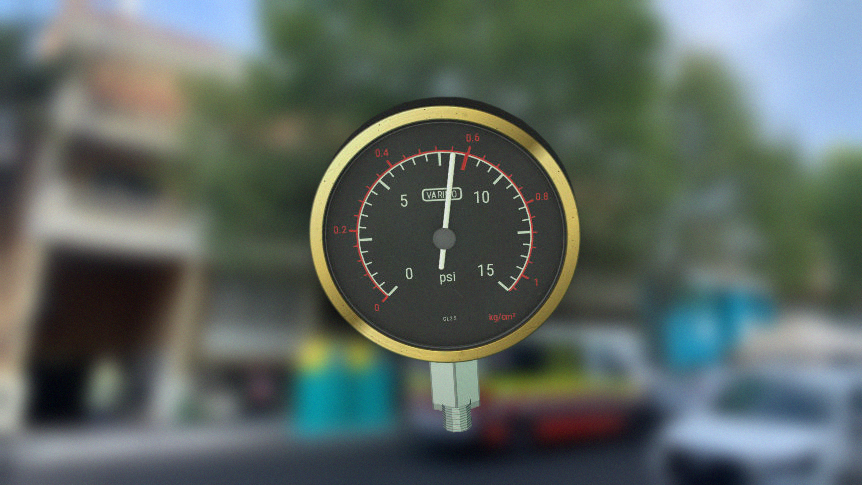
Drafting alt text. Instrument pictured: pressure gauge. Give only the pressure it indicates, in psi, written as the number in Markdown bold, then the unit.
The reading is **8** psi
